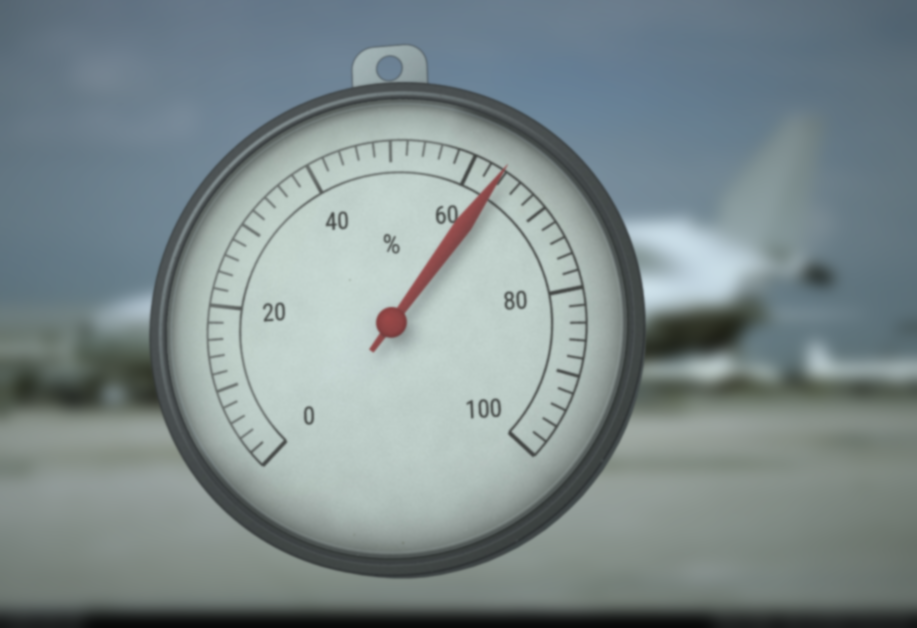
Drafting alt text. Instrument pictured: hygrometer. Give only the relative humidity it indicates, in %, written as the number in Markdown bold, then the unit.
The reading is **64** %
